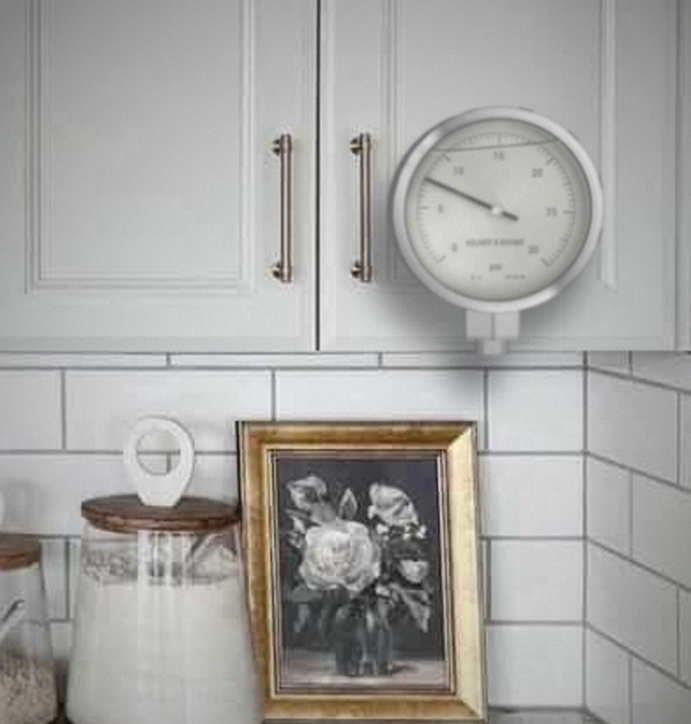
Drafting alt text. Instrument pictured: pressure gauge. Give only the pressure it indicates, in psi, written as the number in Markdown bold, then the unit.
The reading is **7.5** psi
